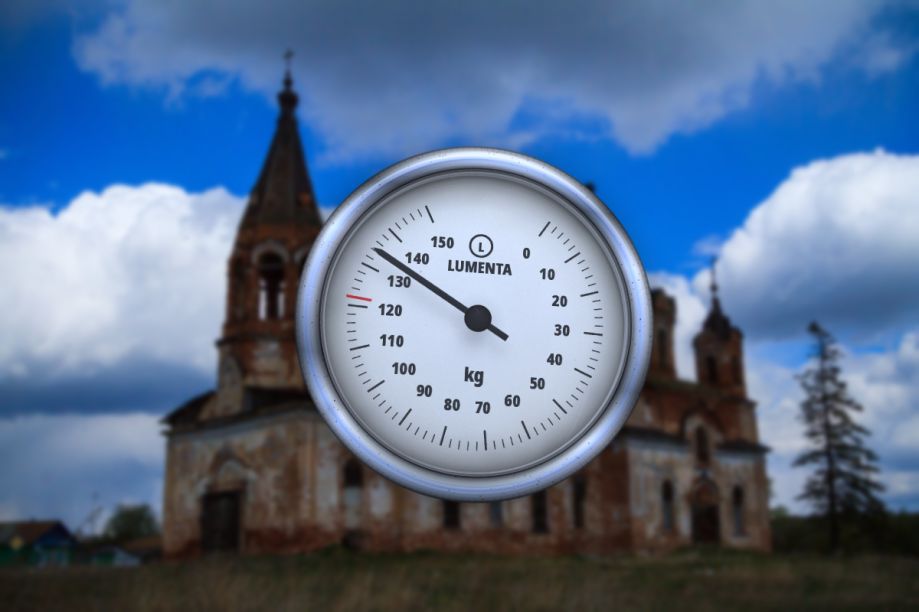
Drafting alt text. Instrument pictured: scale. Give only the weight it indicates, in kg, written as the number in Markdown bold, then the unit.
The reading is **134** kg
